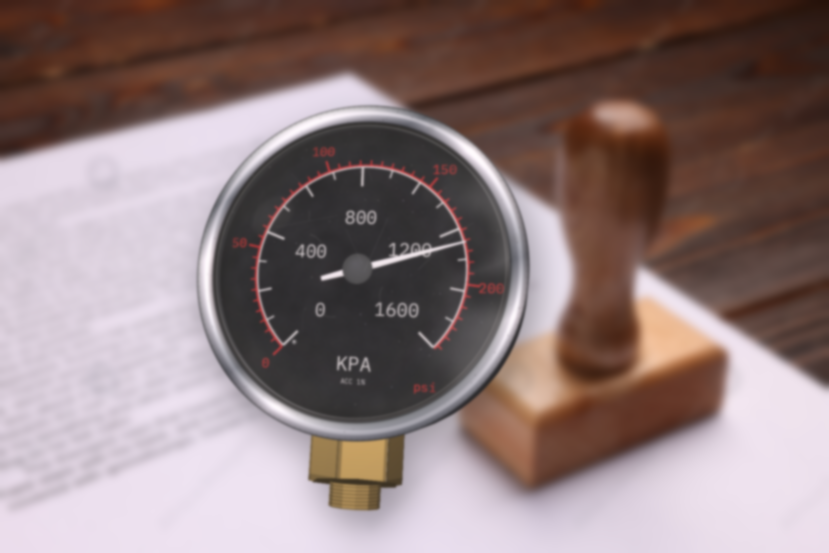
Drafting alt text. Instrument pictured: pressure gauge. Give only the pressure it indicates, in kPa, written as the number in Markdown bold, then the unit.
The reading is **1250** kPa
